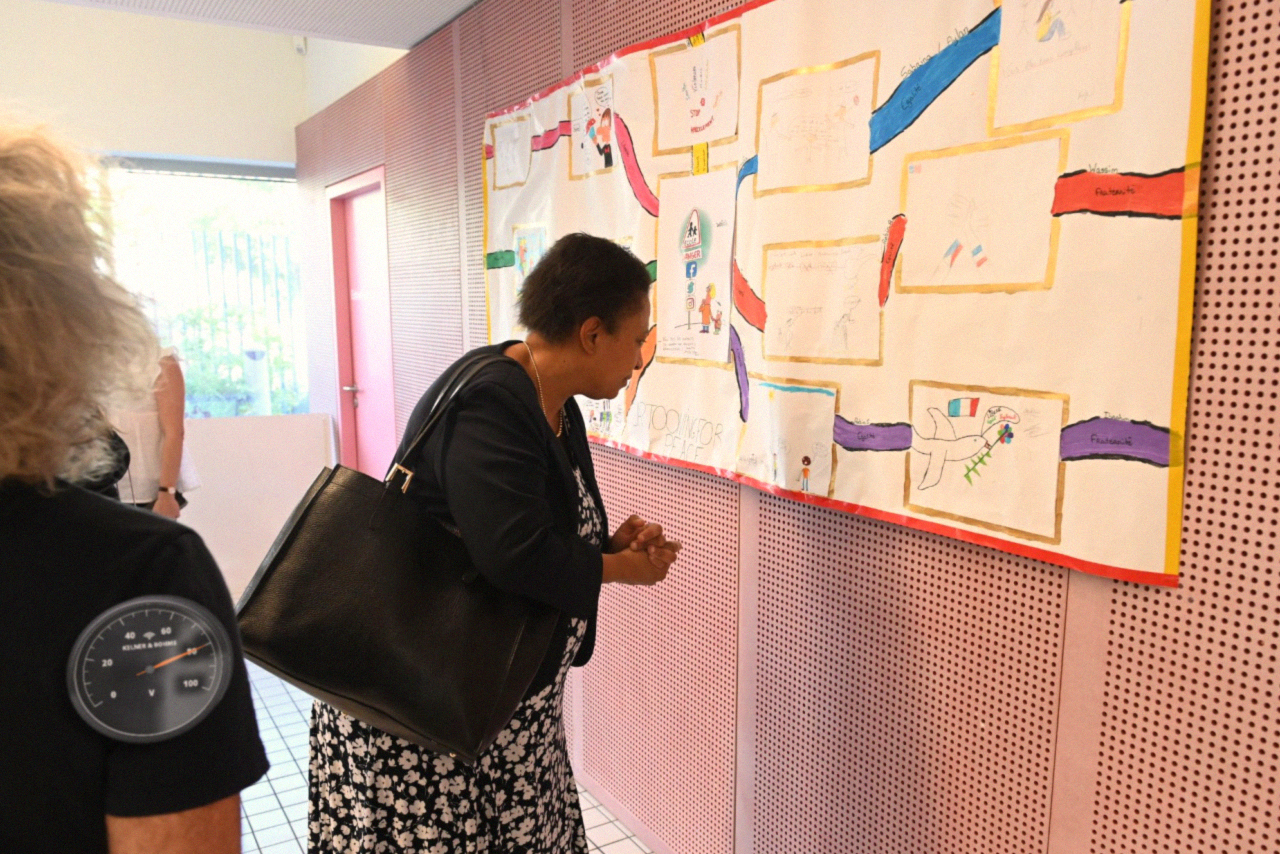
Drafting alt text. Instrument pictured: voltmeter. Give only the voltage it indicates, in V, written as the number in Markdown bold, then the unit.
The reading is **80** V
